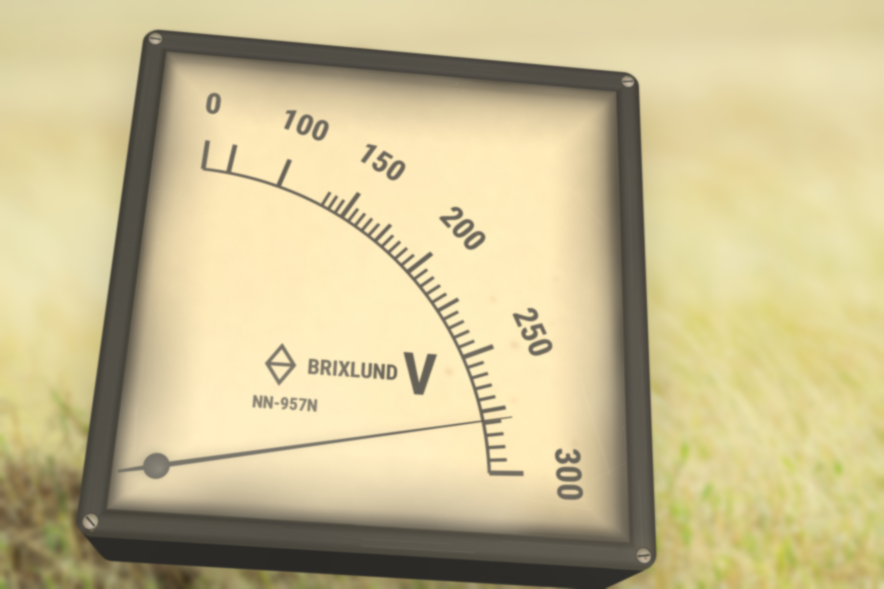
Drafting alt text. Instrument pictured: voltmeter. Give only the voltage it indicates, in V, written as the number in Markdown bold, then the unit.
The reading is **280** V
